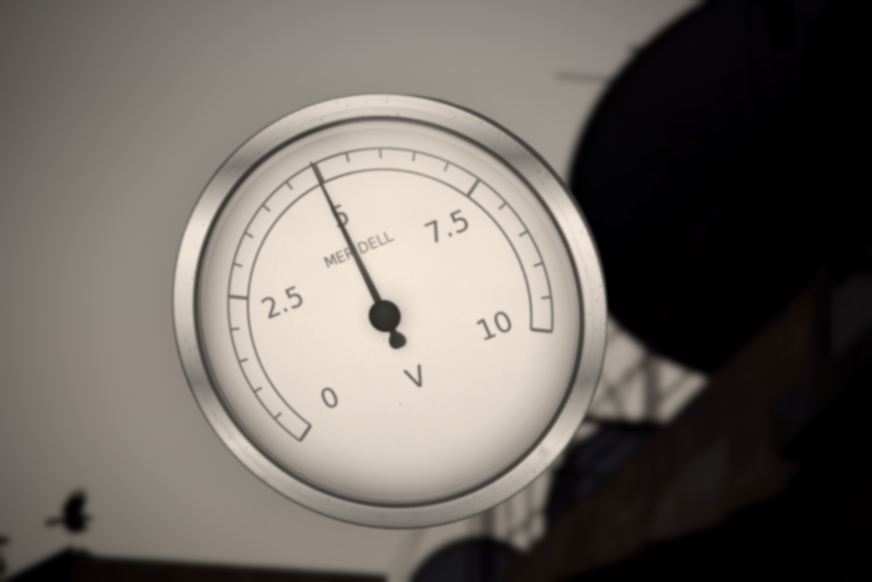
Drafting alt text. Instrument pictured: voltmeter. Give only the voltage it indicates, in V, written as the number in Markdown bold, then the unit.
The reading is **5** V
